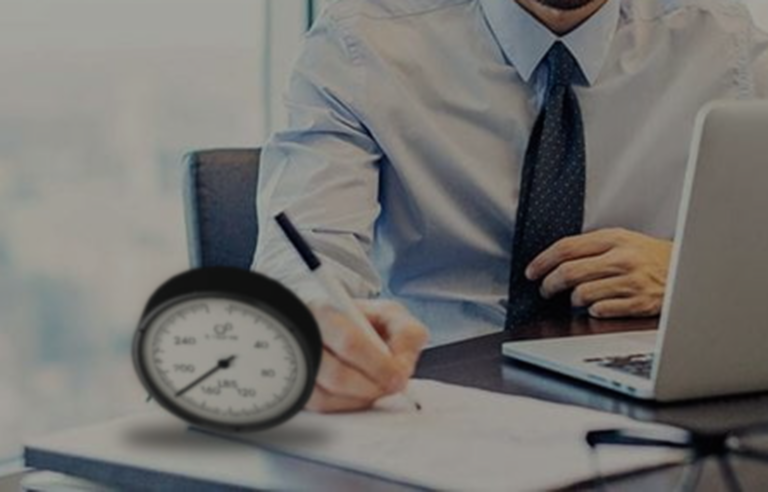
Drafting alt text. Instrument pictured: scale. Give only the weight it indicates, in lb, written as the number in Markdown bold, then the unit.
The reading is **180** lb
